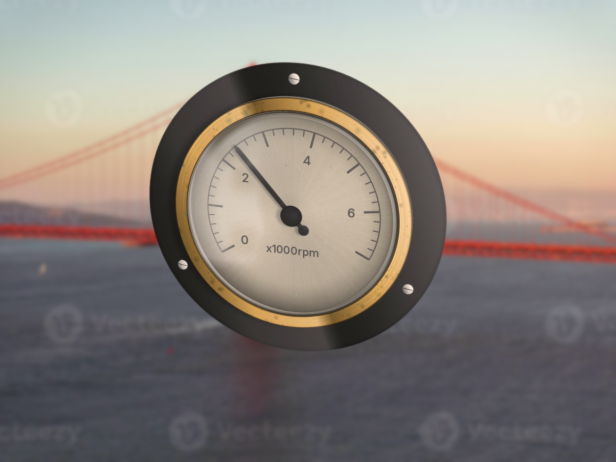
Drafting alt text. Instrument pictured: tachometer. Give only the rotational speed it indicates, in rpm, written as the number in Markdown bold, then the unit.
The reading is **2400** rpm
